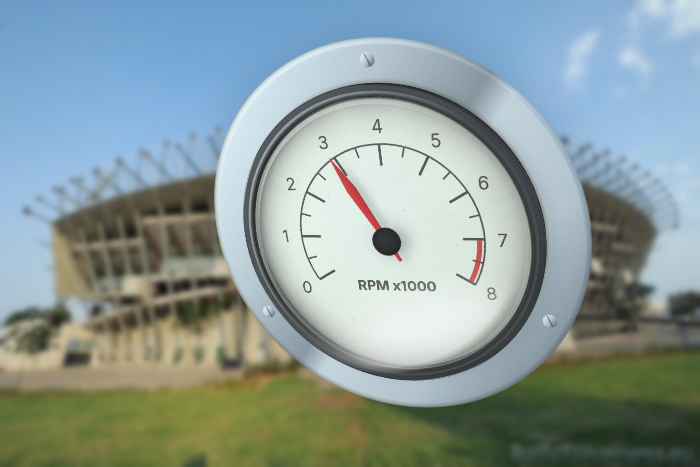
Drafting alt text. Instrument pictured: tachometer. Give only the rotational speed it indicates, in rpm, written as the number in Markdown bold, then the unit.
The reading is **3000** rpm
